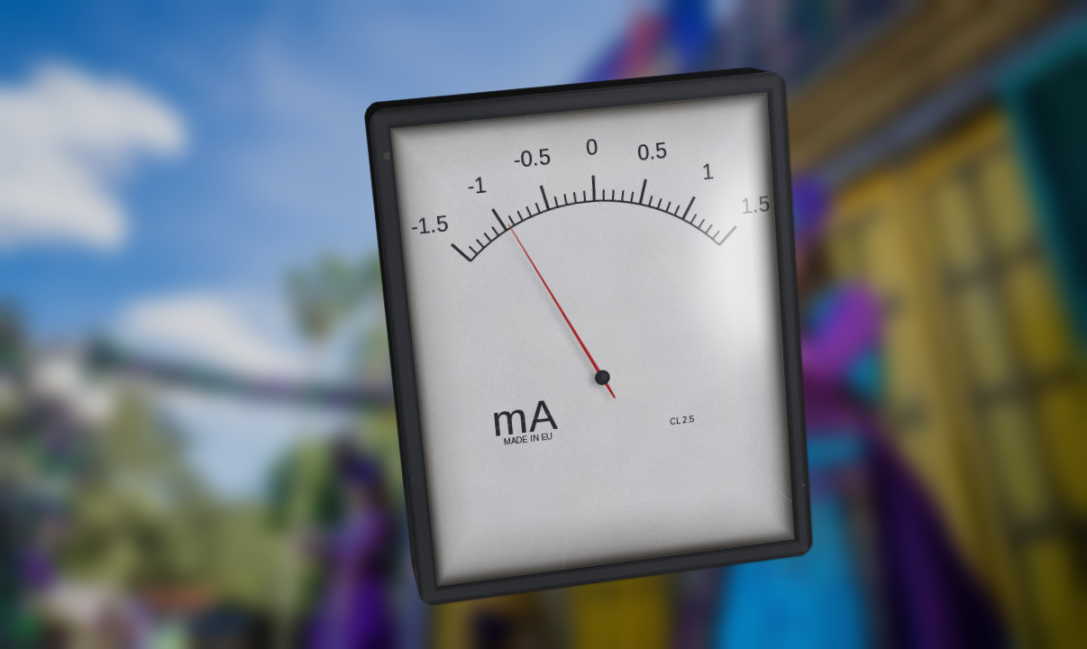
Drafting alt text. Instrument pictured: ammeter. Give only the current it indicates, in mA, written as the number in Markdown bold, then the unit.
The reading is **-0.95** mA
